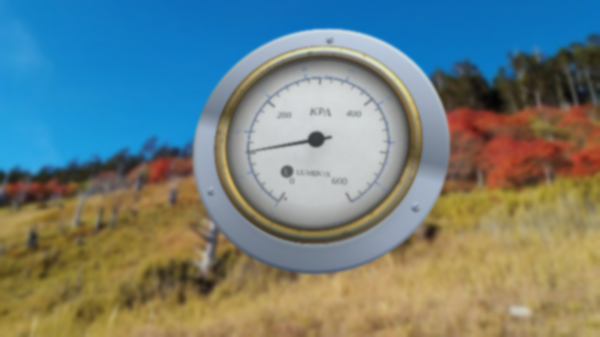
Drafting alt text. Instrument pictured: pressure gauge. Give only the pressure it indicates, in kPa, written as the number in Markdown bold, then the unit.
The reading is **100** kPa
